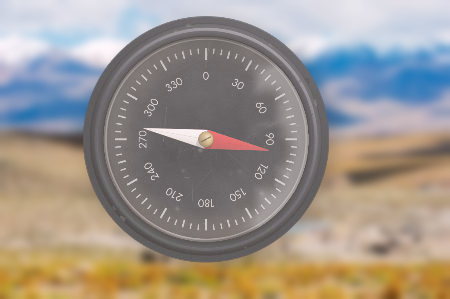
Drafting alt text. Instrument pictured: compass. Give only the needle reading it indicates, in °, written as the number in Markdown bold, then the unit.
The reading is **100** °
